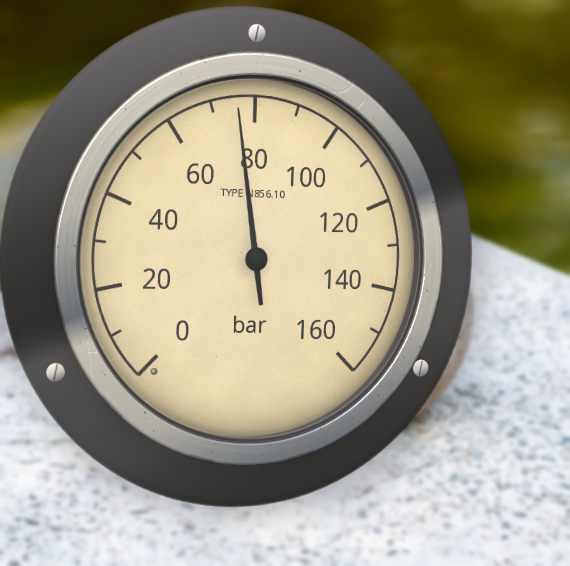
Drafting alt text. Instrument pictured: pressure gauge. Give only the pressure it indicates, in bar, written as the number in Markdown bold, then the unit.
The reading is **75** bar
